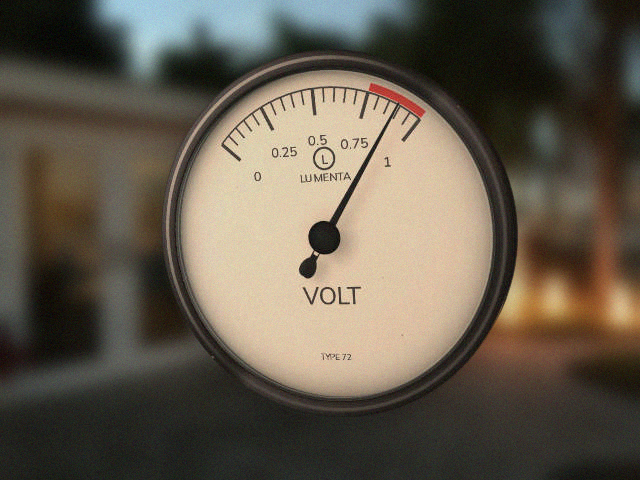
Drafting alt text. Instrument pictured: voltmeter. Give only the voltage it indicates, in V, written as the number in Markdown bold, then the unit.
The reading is **0.9** V
